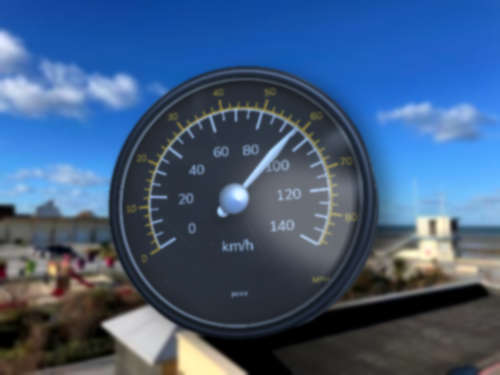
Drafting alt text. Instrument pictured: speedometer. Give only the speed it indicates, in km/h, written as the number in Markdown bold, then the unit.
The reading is **95** km/h
